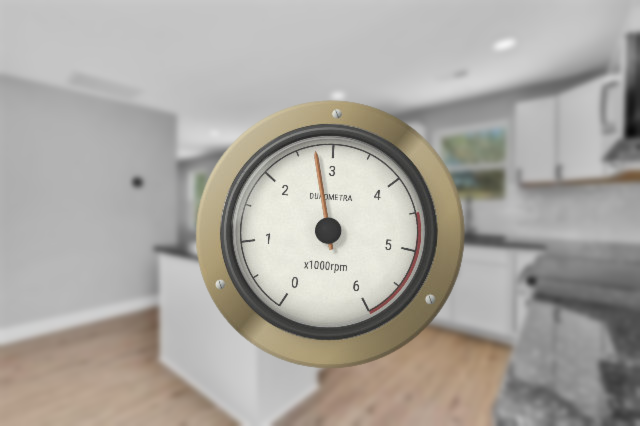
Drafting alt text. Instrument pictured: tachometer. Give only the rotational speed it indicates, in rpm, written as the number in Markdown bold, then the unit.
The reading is **2750** rpm
